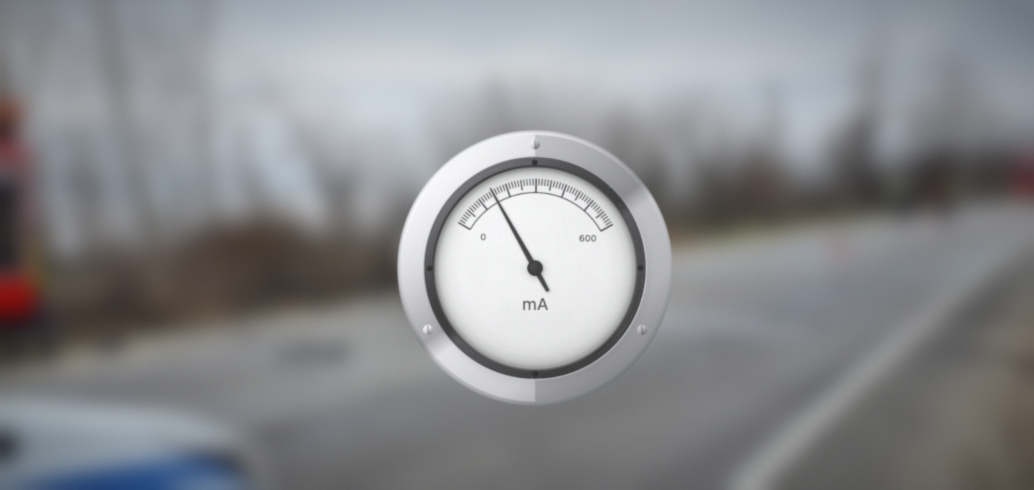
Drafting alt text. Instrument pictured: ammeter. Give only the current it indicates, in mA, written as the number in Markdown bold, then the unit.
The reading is **150** mA
